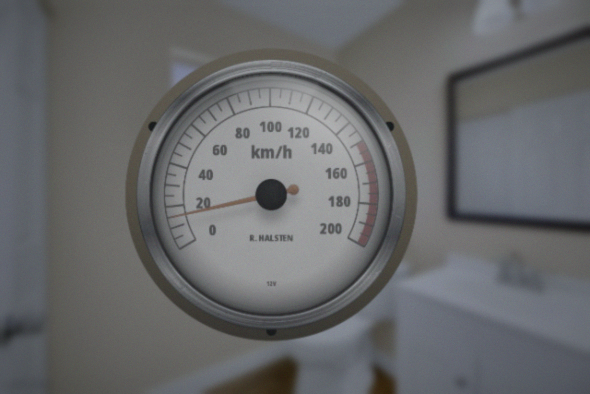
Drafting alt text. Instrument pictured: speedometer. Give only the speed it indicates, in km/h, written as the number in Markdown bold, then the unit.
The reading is **15** km/h
